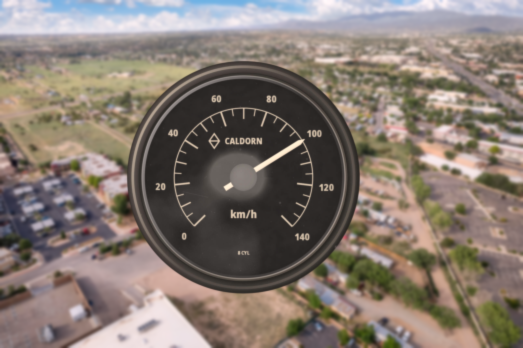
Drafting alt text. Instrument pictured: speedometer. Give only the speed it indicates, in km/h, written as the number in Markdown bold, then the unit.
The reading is **100** km/h
